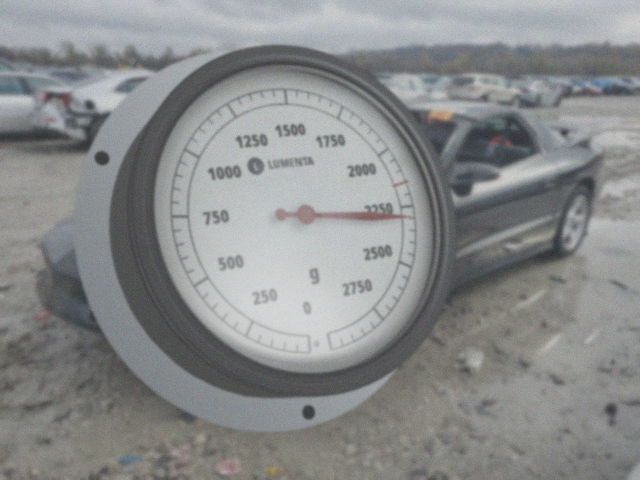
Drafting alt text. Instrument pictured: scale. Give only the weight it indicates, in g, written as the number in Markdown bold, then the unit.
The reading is **2300** g
